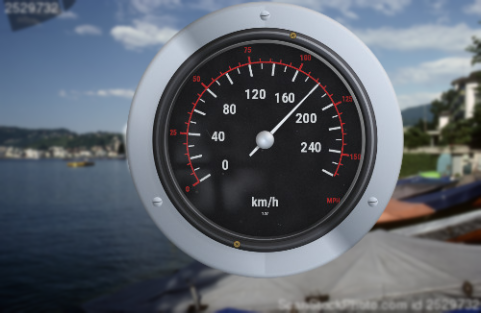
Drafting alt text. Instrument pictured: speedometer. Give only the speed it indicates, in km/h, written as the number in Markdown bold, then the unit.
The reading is **180** km/h
